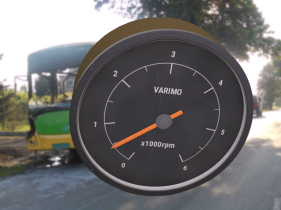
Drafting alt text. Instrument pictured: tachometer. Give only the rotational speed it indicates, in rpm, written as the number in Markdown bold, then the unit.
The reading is **500** rpm
